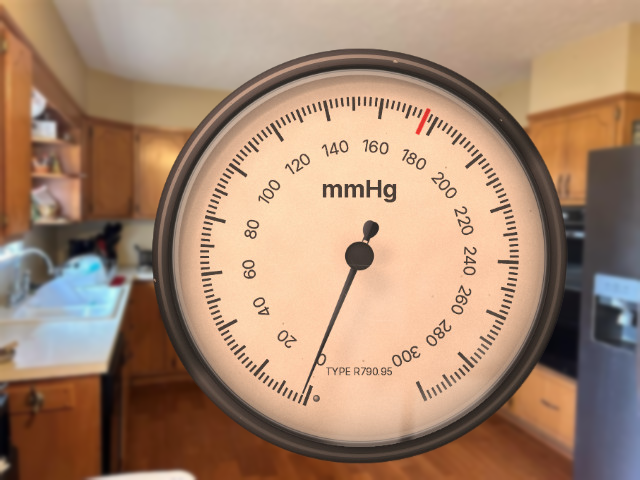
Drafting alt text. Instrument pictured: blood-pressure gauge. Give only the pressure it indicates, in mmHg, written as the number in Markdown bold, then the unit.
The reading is **2** mmHg
